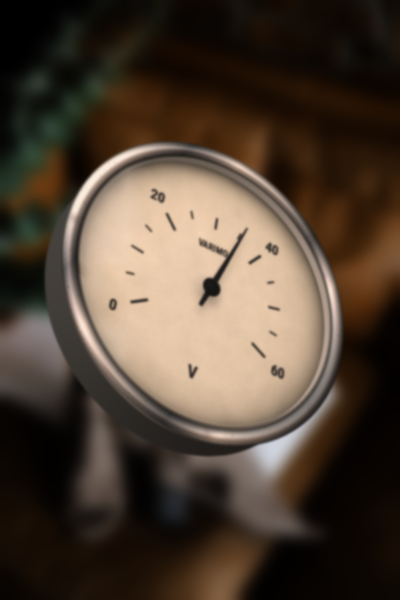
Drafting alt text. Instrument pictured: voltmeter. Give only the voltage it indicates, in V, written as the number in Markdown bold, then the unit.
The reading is **35** V
